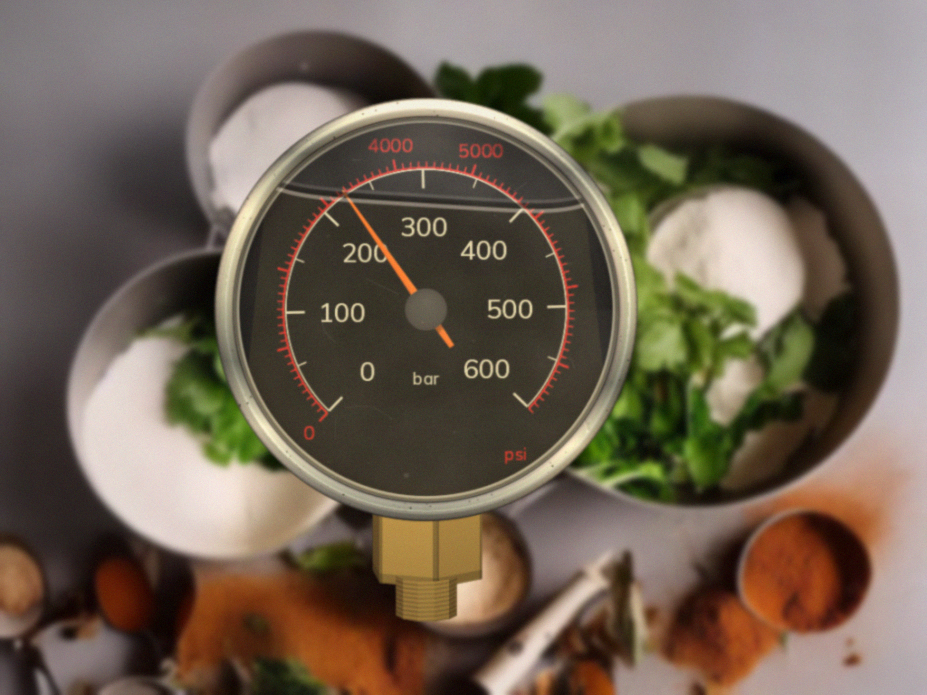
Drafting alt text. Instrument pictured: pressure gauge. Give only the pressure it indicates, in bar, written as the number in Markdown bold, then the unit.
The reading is **225** bar
